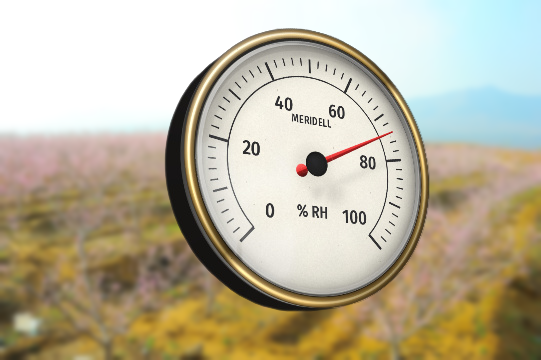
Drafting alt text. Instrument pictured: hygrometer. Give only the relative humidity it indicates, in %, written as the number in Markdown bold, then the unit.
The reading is **74** %
